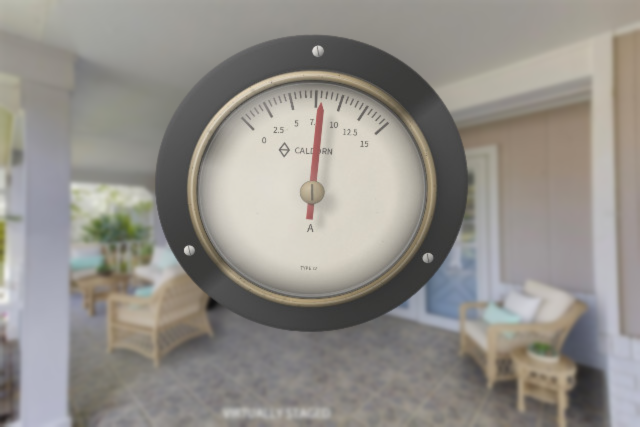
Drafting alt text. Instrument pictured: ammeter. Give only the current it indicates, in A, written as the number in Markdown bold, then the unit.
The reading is **8** A
